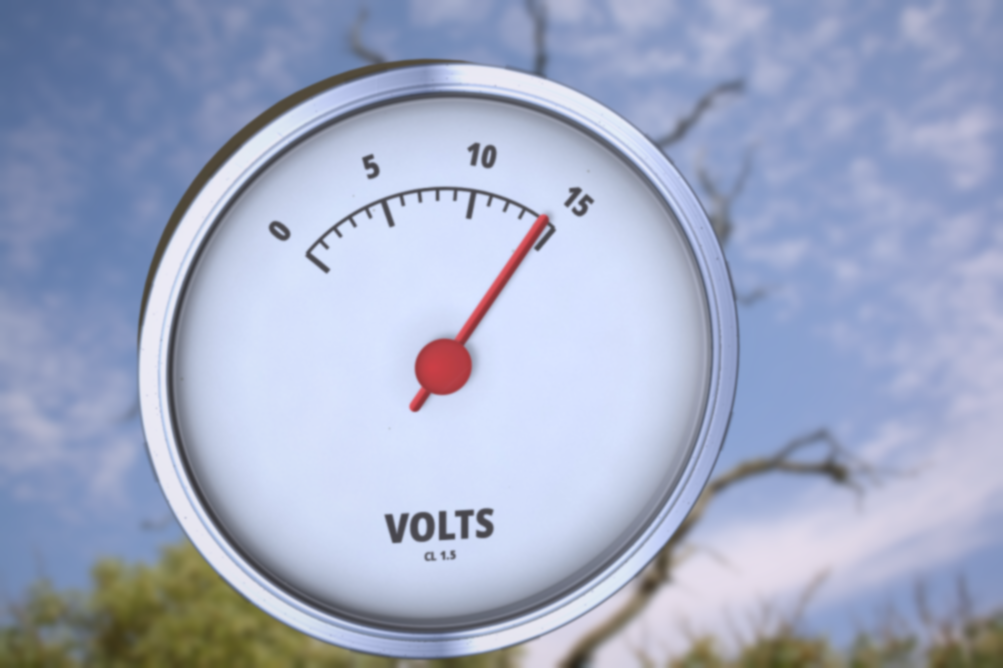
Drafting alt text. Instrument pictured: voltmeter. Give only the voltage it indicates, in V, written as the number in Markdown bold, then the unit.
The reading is **14** V
